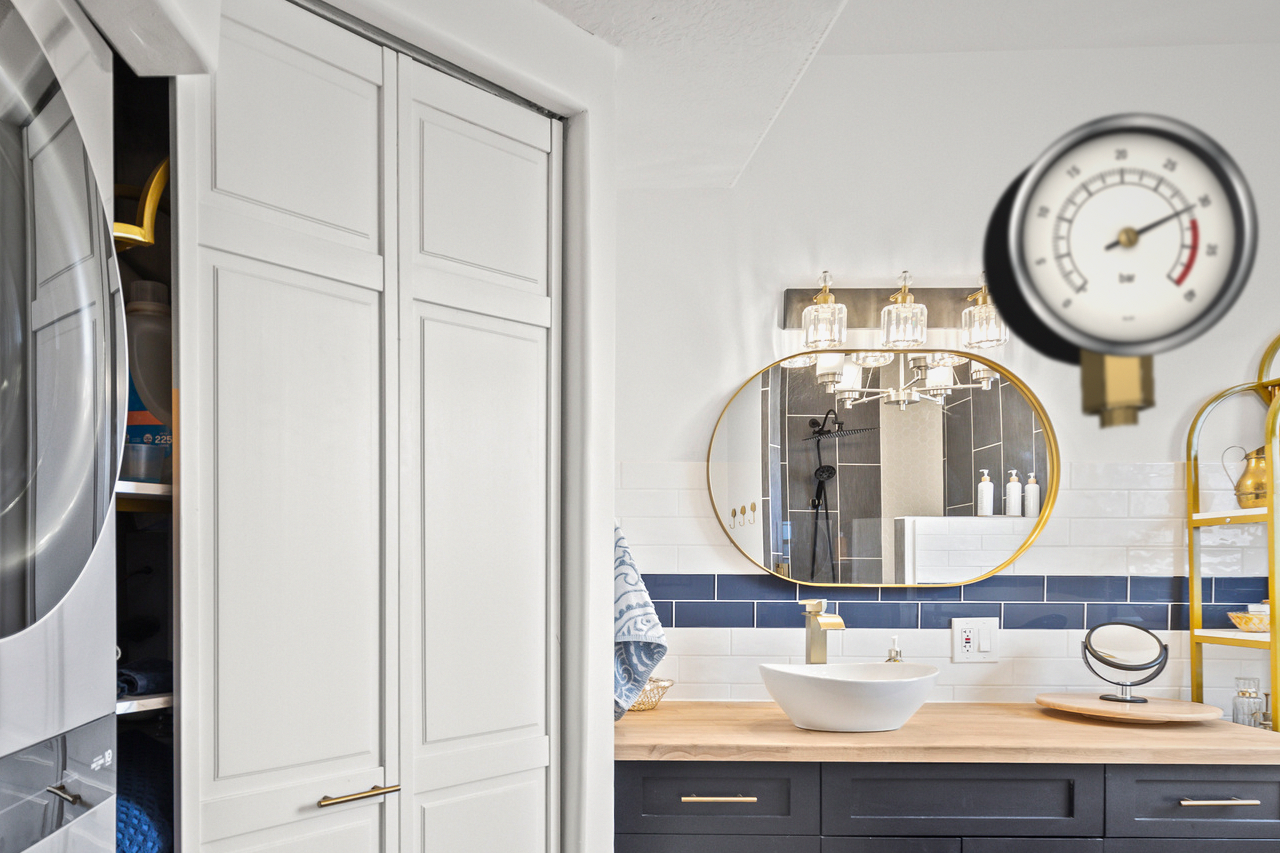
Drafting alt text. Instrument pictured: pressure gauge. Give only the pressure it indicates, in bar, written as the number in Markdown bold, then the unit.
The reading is **30** bar
